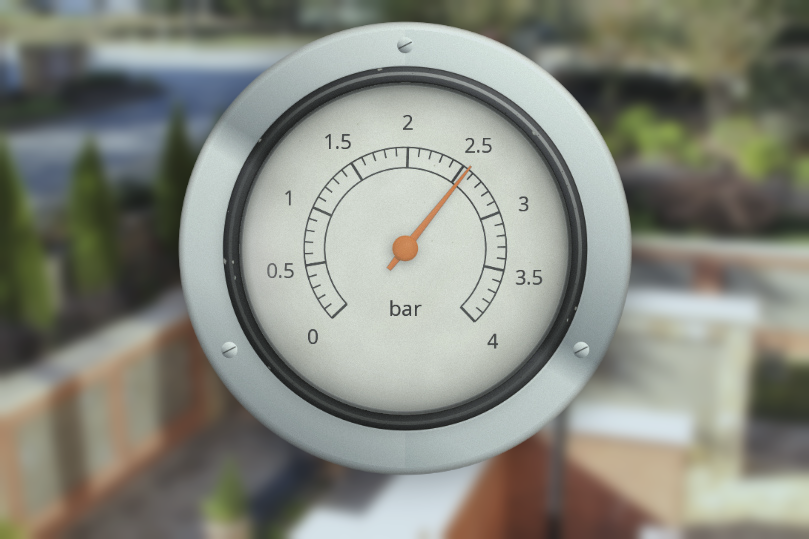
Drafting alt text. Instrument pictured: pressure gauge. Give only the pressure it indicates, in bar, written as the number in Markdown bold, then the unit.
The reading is **2.55** bar
